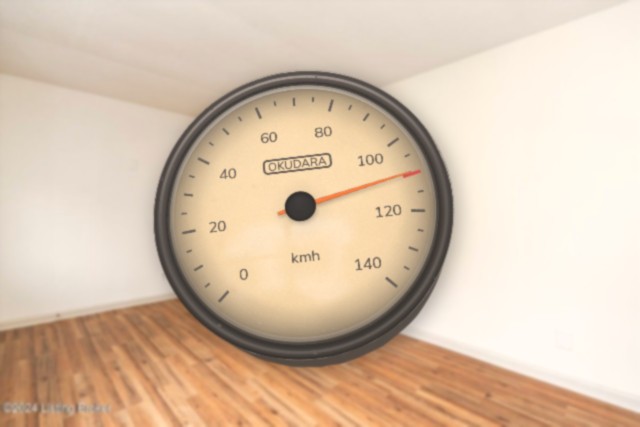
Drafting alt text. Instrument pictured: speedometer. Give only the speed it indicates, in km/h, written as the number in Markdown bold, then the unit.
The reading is **110** km/h
